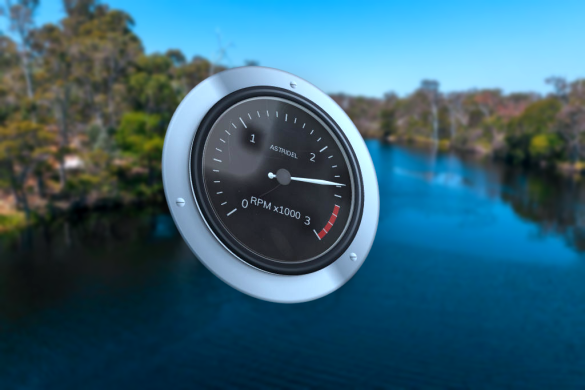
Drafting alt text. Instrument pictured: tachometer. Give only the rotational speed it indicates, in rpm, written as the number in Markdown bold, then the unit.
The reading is **2400** rpm
